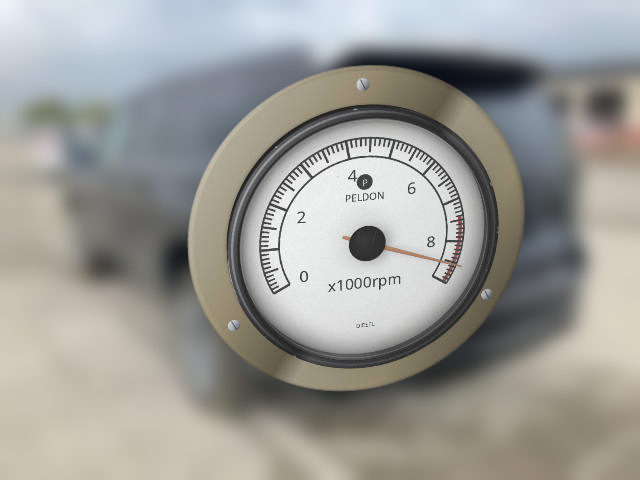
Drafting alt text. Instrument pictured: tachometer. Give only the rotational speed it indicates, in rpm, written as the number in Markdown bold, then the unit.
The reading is **8500** rpm
